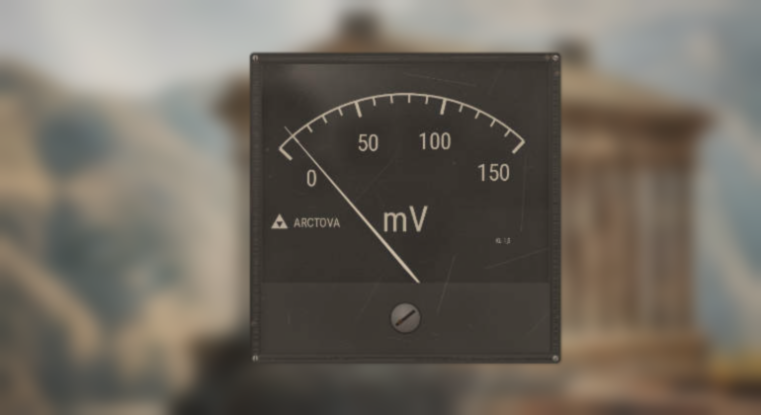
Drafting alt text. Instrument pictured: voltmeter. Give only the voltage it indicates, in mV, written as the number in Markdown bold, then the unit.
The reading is **10** mV
